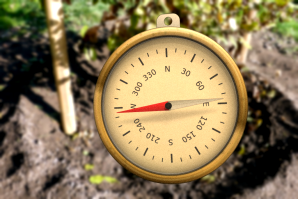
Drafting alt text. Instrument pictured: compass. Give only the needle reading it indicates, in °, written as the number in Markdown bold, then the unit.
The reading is **265** °
